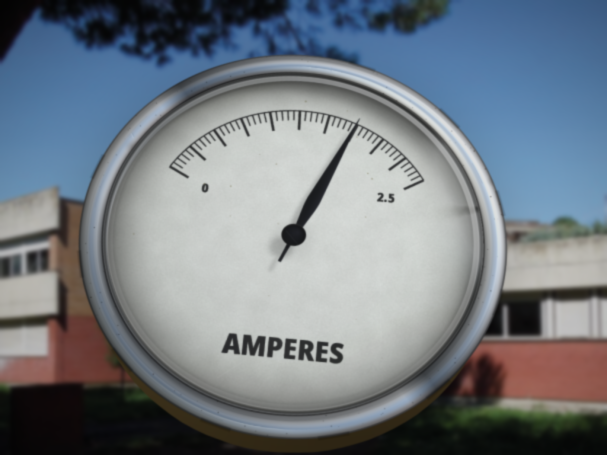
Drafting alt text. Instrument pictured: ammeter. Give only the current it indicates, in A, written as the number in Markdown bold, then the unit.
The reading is **1.75** A
